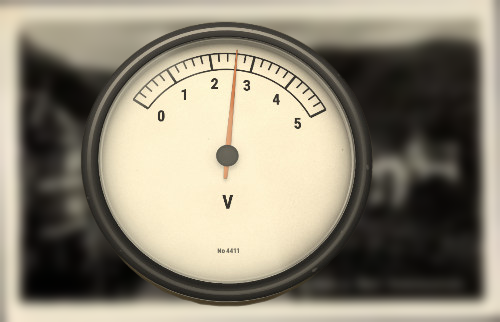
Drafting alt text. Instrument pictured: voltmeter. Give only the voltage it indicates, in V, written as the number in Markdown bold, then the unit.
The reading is **2.6** V
